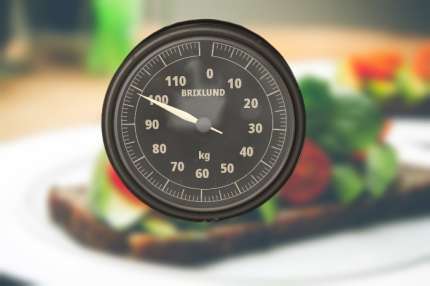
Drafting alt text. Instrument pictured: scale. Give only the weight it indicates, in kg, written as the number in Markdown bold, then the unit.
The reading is **99** kg
